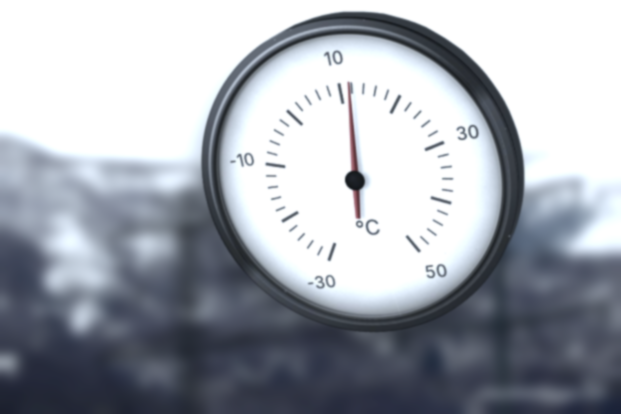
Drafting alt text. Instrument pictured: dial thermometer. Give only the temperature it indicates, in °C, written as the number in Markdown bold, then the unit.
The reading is **12** °C
